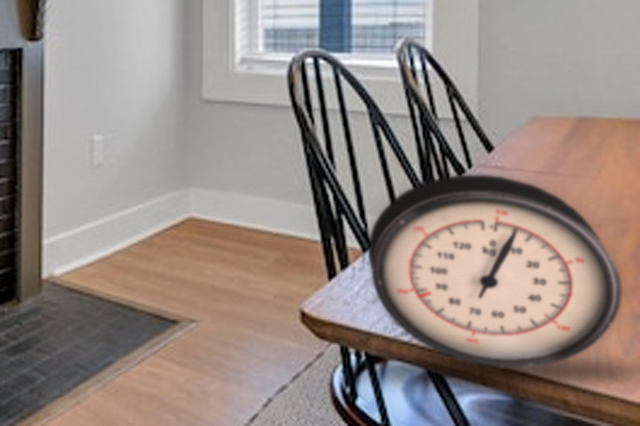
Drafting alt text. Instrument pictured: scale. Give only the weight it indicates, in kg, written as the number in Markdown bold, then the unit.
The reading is **5** kg
